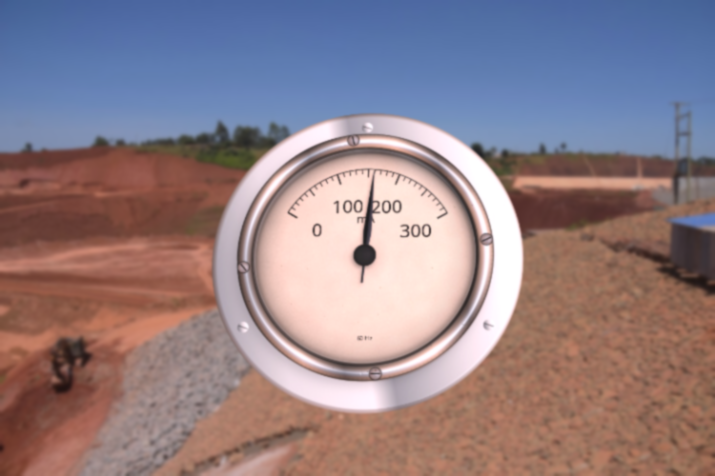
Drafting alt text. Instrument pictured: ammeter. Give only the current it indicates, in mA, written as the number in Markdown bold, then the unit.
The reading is **160** mA
